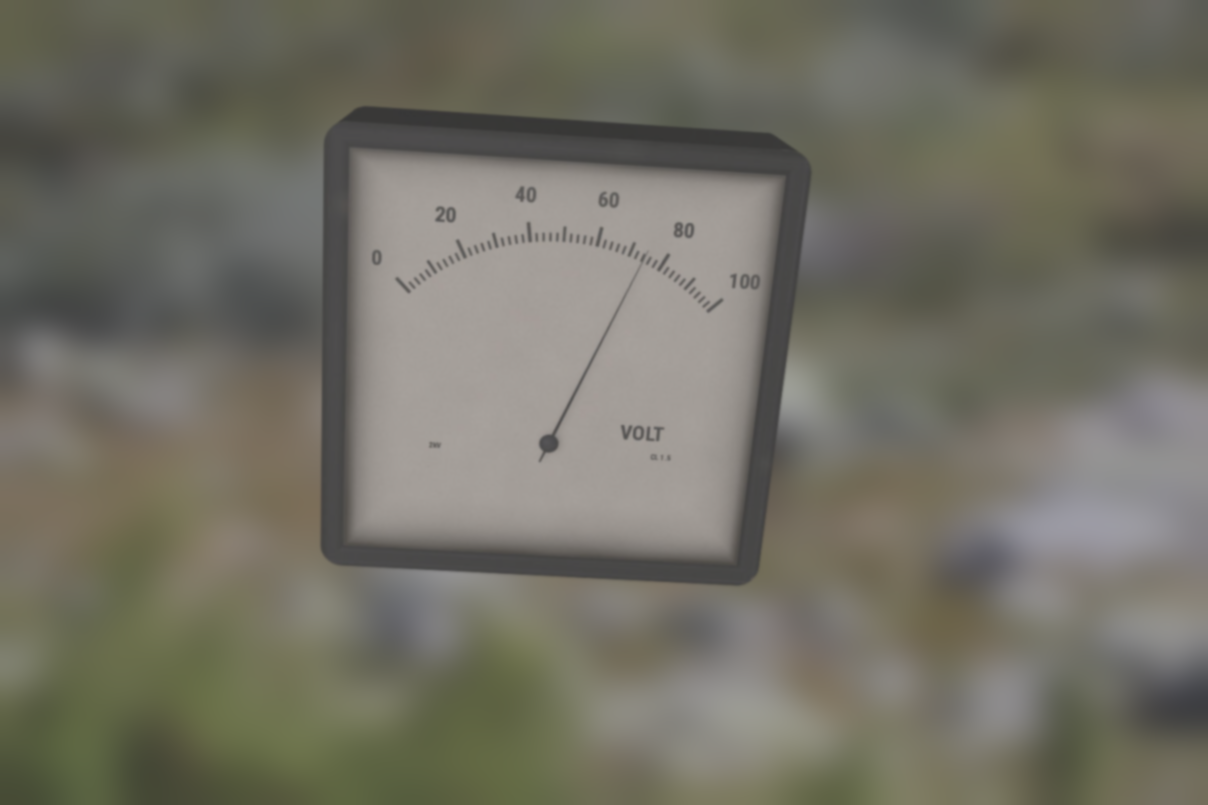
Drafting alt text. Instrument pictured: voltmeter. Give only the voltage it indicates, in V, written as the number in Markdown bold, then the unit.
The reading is **74** V
